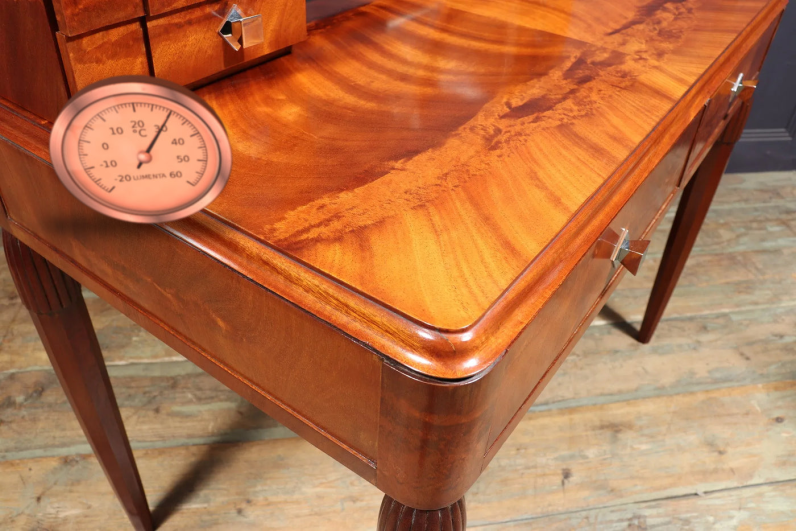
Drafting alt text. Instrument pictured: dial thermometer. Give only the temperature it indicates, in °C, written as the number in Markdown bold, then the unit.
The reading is **30** °C
